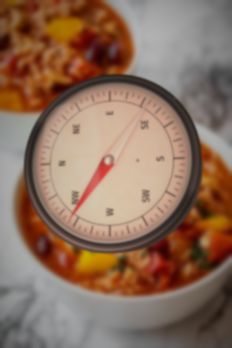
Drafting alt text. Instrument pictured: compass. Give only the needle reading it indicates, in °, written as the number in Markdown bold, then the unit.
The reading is **305** °
